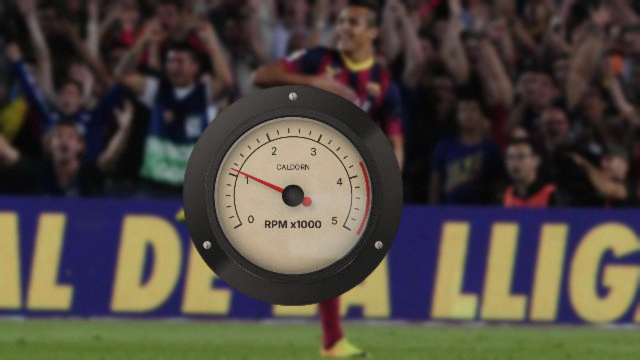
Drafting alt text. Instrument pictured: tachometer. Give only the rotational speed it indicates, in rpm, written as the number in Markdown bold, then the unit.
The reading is **1100** rpm
